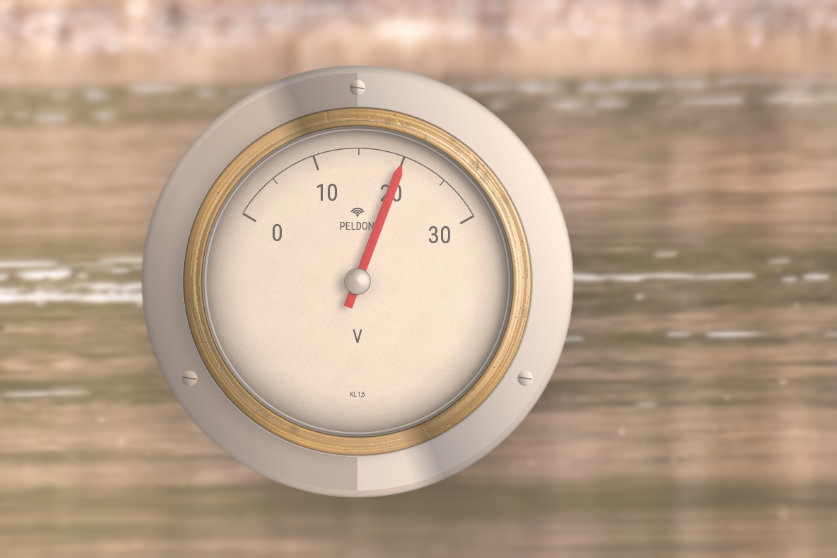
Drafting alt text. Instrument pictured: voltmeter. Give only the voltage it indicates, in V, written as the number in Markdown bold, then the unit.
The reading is **20** V
